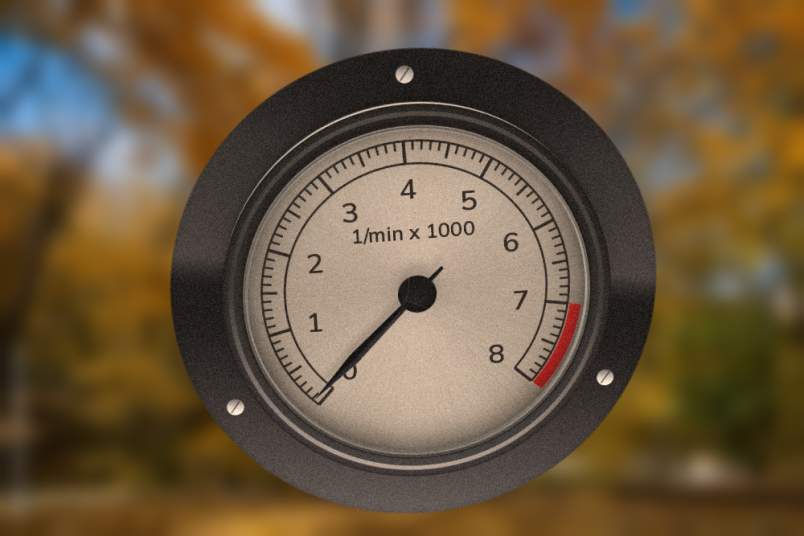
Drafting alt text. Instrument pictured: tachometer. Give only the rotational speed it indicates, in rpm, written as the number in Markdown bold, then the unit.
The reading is **100** rpm
